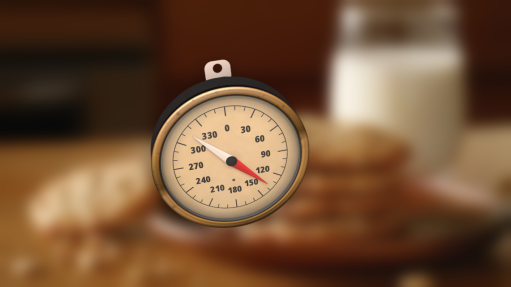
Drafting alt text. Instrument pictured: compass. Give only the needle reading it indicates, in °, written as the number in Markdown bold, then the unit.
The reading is **135** °
